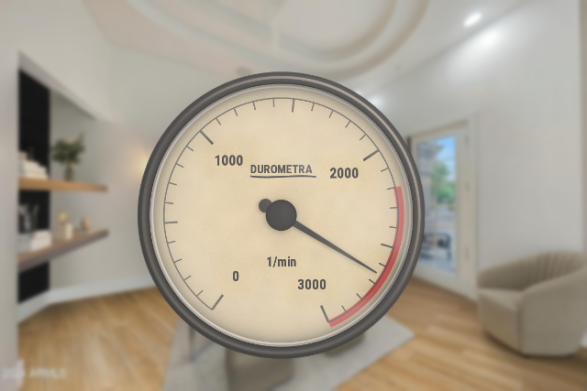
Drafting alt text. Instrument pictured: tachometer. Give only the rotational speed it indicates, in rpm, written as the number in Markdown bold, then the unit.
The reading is **2650** rpm
